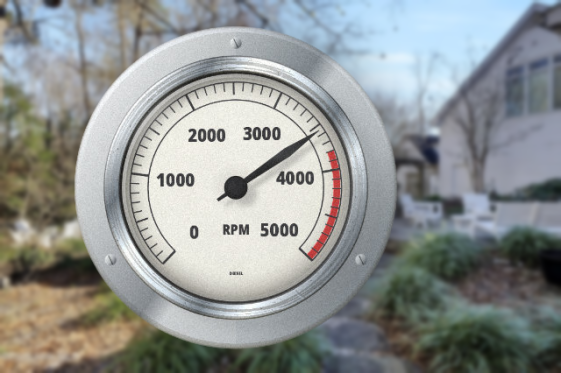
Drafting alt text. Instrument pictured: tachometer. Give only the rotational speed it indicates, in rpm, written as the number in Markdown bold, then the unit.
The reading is **3550** rpm
